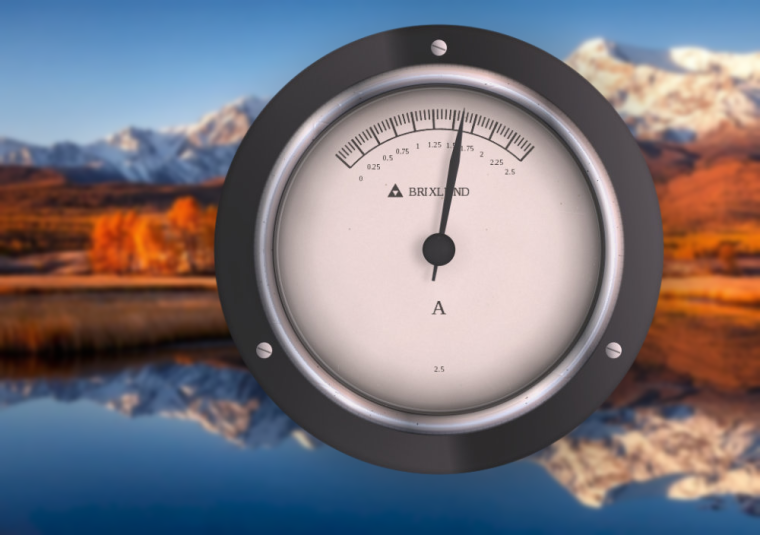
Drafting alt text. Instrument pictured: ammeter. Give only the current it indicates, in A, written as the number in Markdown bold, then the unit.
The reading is **1.6** A
